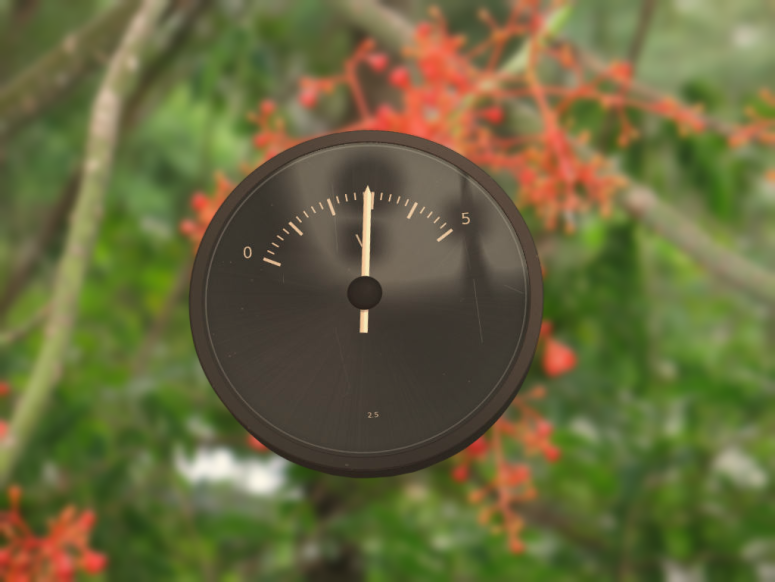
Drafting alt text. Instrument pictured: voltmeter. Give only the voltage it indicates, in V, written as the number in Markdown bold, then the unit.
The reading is **2.9** V
